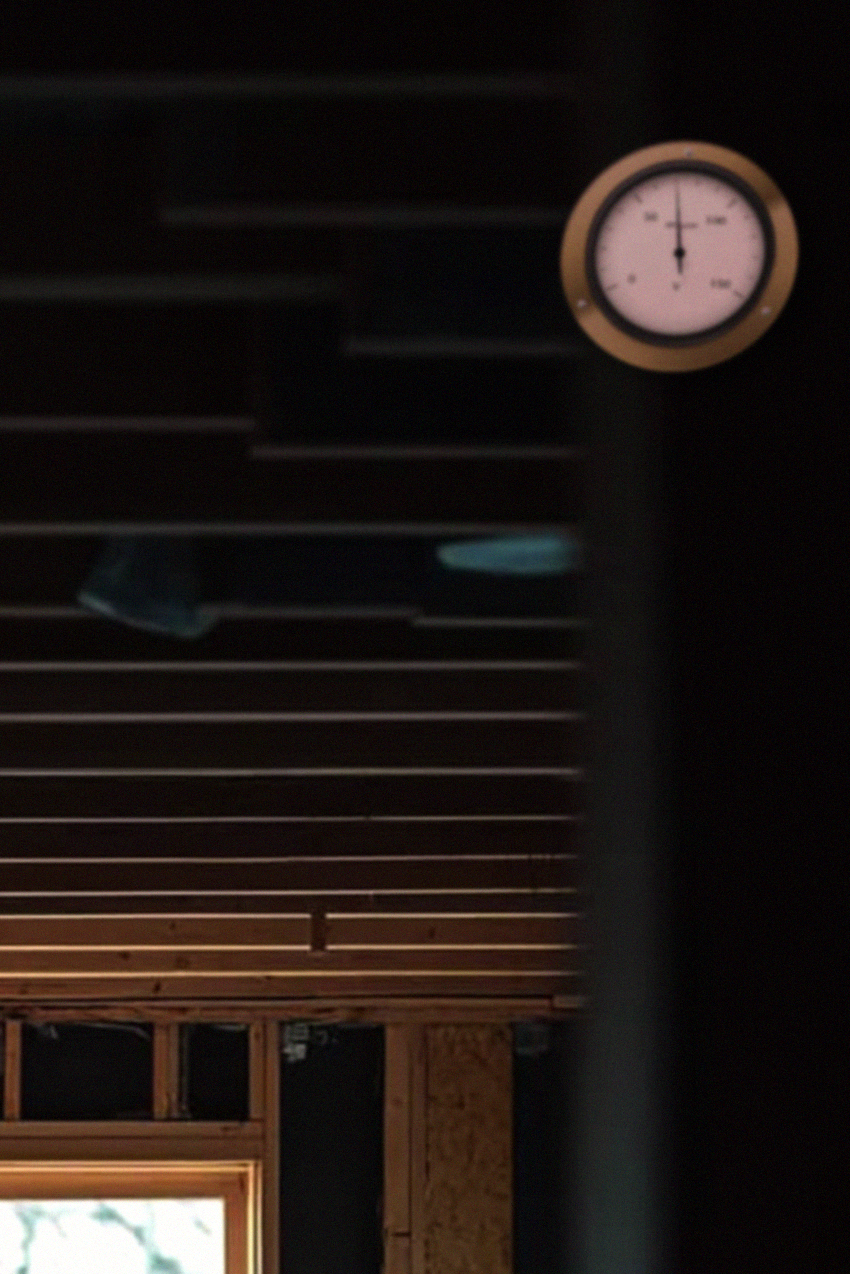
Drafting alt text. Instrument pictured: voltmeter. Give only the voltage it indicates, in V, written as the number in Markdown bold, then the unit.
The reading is **70** V
